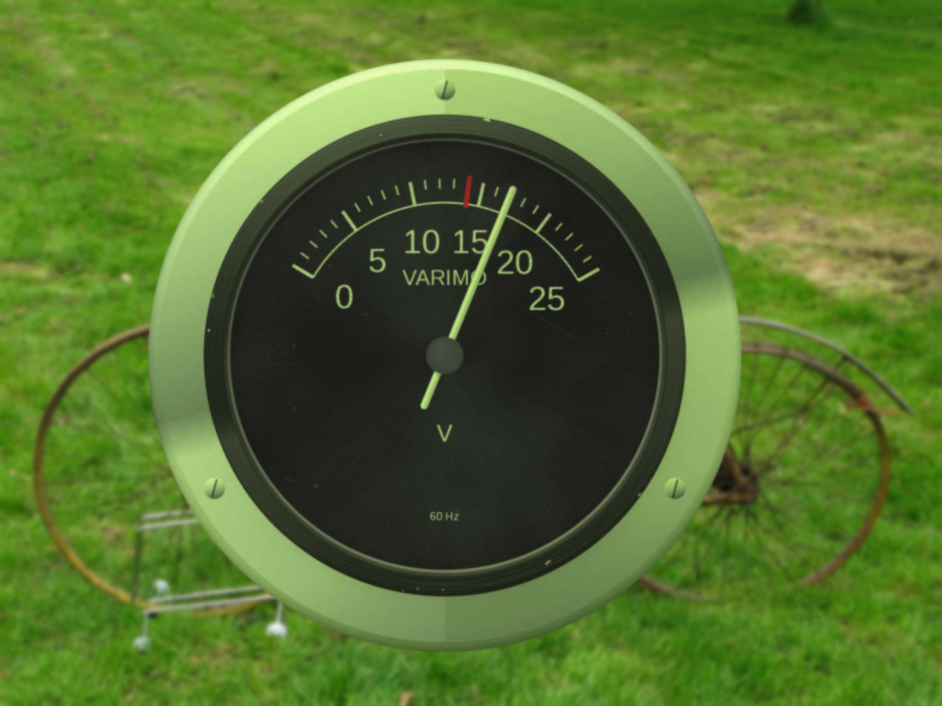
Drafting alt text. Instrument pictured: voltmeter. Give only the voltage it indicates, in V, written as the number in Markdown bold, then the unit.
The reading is **17** V
